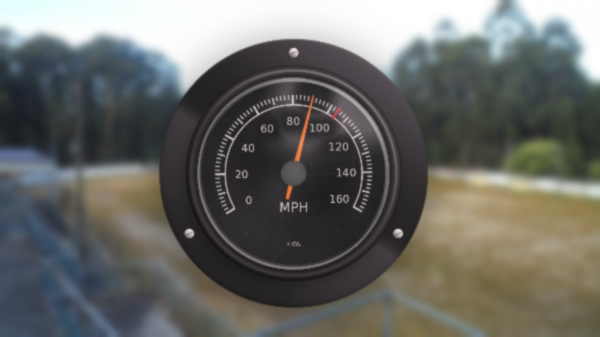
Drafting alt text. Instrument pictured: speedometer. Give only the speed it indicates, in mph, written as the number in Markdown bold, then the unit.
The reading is **90** mph
